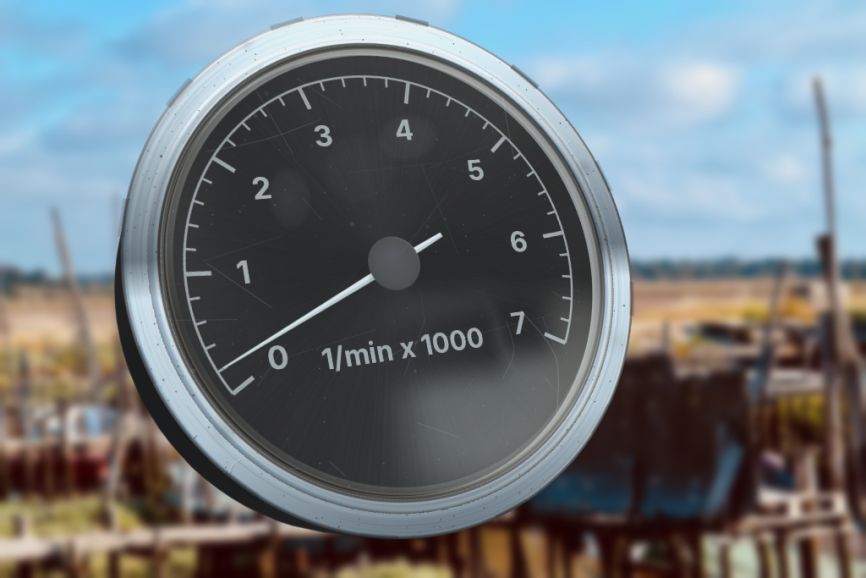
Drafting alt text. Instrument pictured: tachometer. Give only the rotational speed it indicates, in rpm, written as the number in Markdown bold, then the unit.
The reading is **200** rpm
